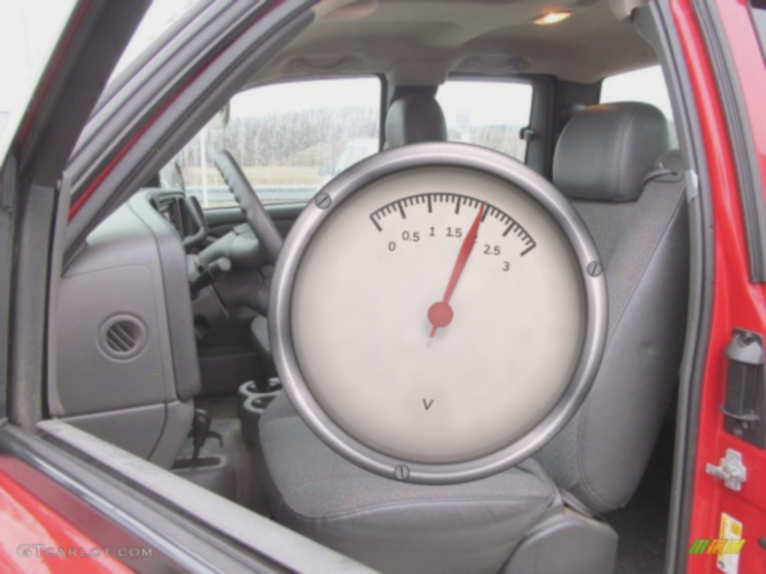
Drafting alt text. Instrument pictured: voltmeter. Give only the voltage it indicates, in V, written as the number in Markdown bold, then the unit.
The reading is **1.9** V
